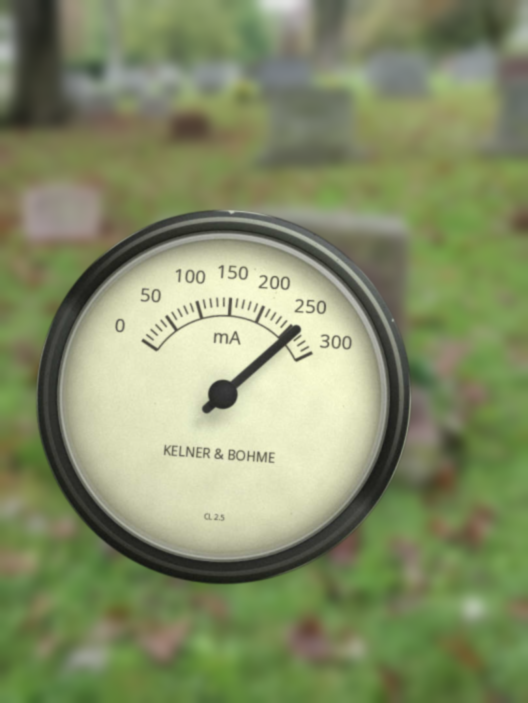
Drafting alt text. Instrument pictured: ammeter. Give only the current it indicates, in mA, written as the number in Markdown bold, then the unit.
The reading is **260** mA
